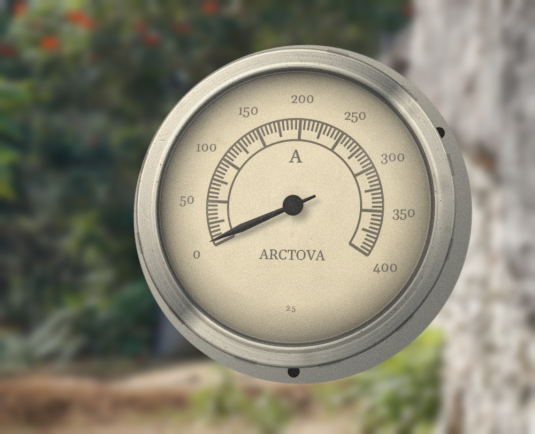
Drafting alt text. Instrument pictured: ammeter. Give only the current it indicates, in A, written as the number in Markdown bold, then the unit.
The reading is **5** A
